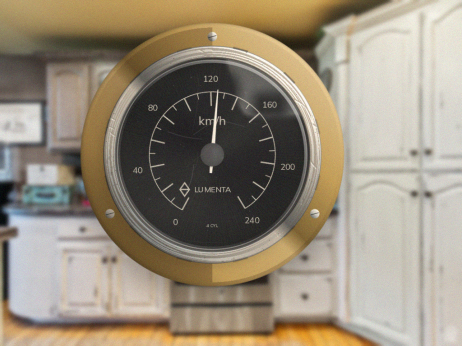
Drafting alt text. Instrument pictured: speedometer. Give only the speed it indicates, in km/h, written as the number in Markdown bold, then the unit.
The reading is **125** km/h
